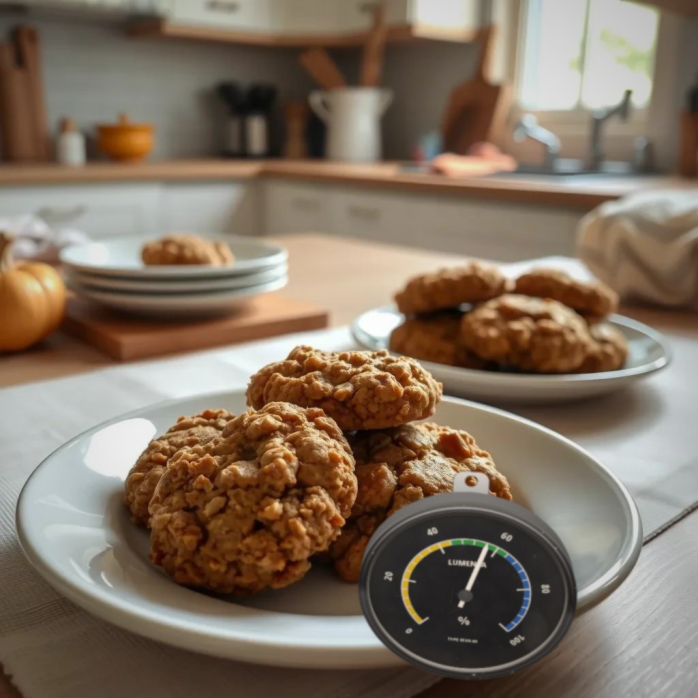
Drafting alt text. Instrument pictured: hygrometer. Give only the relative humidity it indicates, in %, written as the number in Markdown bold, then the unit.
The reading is **56** %
